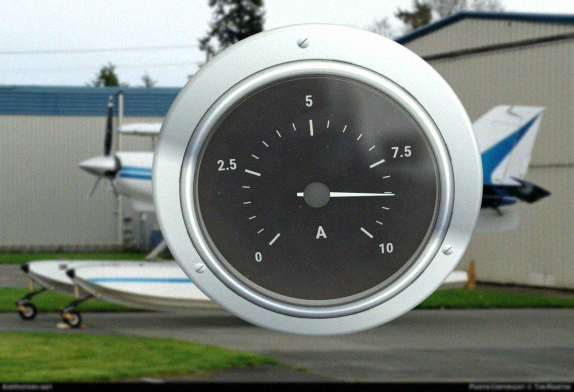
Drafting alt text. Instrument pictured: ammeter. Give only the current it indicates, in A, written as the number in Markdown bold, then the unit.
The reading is **8.5** A
